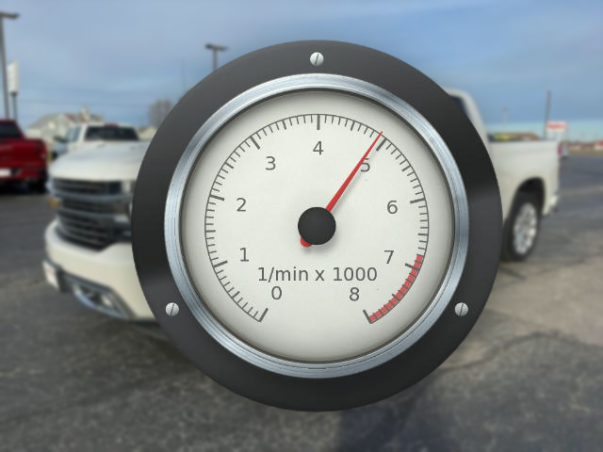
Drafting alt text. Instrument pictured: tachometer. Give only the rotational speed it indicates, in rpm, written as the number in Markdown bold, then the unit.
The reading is **4900** rpm
